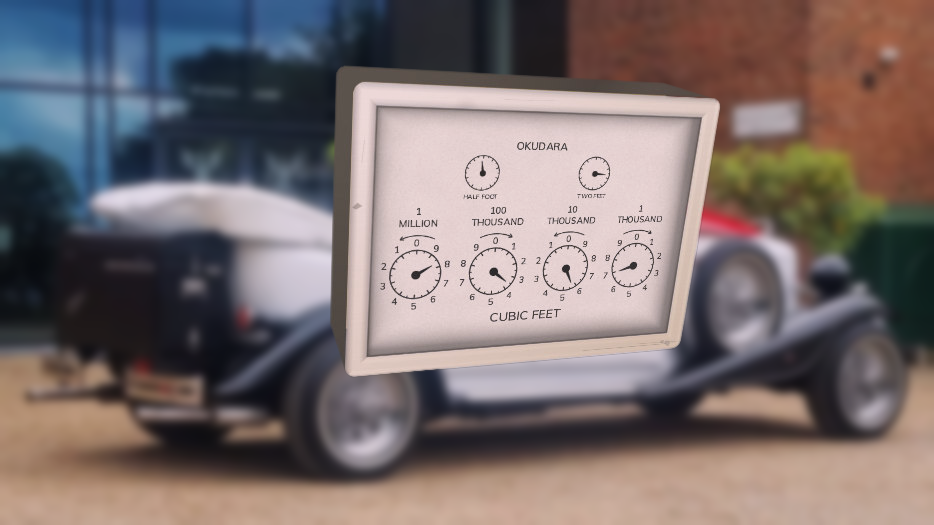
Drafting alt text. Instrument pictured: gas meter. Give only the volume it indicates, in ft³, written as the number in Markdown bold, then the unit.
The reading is **835700** ft³
